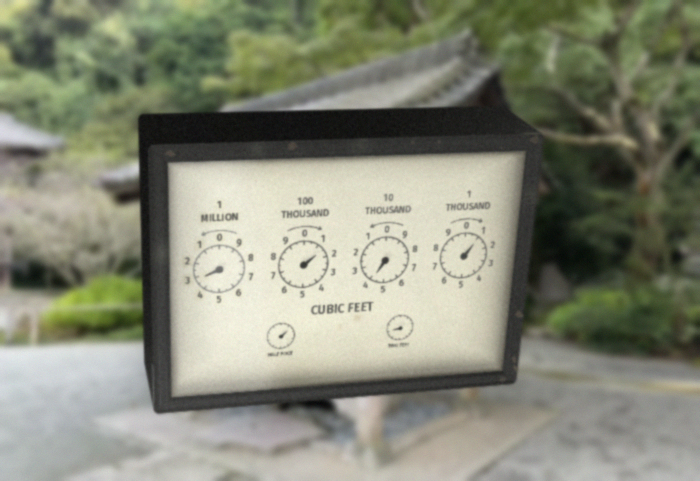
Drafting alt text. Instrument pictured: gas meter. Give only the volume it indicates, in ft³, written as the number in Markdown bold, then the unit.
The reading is **314100** ft³
